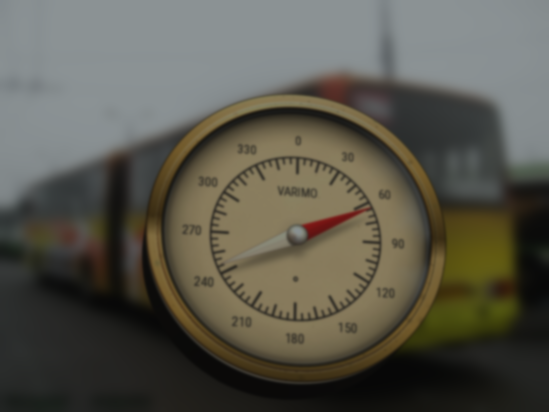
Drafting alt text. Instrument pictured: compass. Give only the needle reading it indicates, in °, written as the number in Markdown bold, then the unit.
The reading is **65** °
